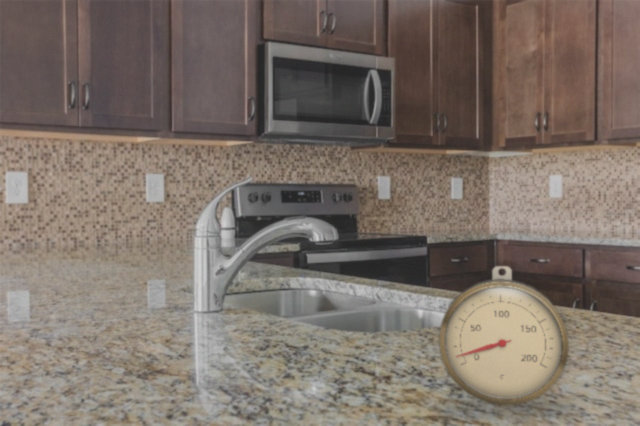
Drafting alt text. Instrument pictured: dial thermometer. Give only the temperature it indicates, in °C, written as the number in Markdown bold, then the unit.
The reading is **10** °C
